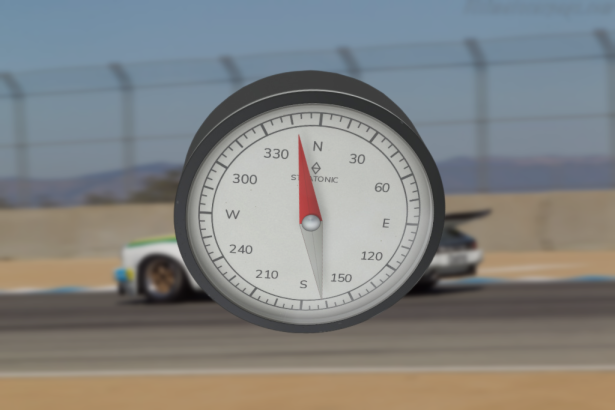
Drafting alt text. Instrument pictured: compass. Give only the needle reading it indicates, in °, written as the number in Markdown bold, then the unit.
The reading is **347.5** °
